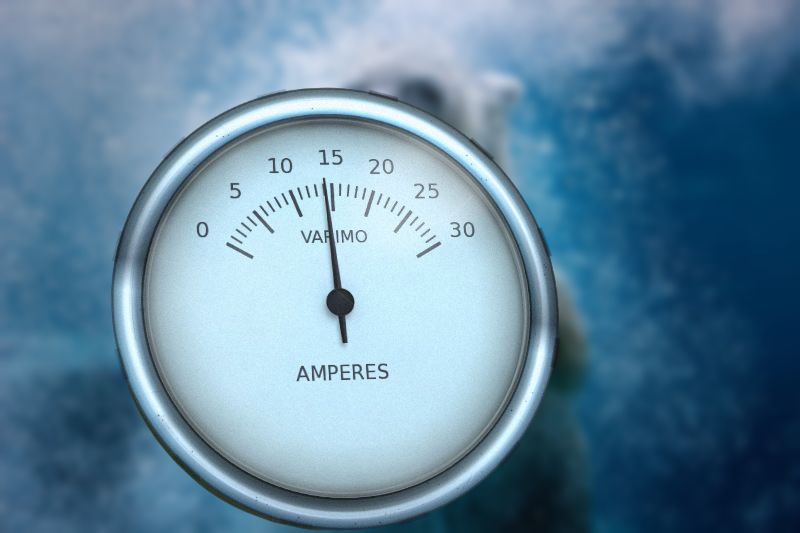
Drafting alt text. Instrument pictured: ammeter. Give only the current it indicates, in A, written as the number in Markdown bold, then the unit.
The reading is **14** A
